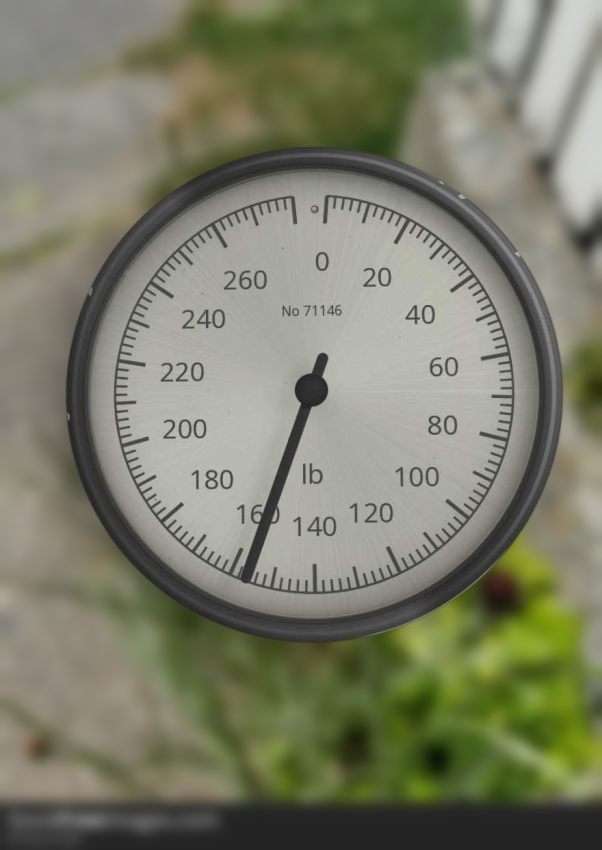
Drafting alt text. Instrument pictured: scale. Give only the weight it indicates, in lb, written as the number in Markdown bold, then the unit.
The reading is **156** lb
